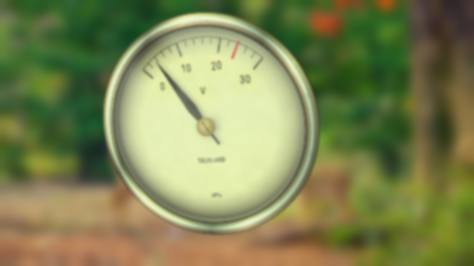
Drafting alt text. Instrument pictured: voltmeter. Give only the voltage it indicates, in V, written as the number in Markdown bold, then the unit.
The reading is **4** V
